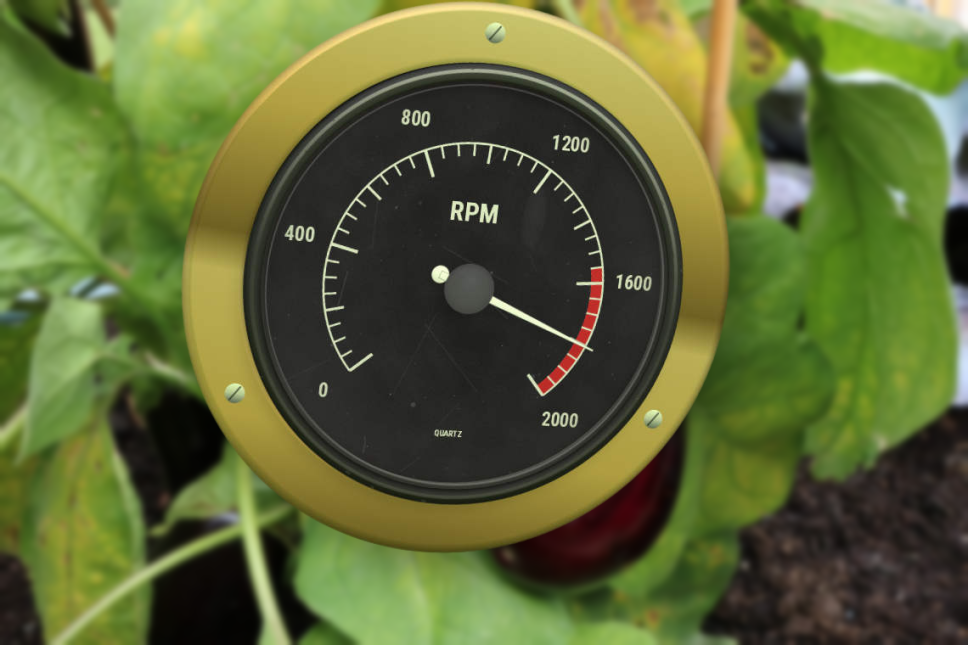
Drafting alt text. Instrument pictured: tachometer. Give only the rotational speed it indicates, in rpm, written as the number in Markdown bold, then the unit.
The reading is **1800** rpm
